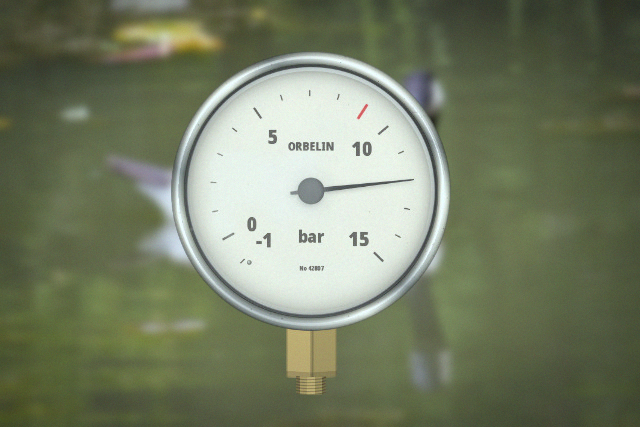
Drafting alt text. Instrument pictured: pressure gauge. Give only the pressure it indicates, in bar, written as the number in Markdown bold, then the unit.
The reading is **12** bar
